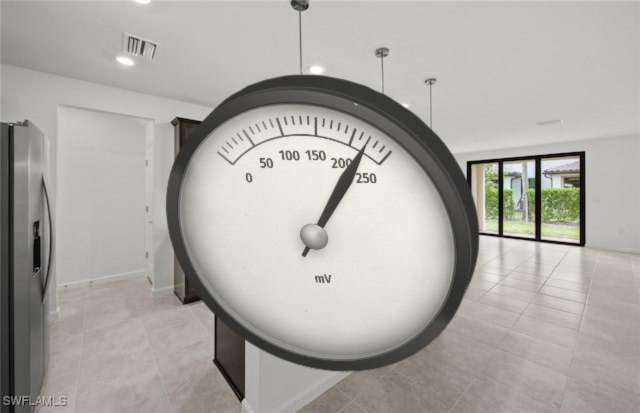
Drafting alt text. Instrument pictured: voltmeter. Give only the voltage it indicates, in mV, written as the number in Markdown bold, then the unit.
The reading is **220** mV
